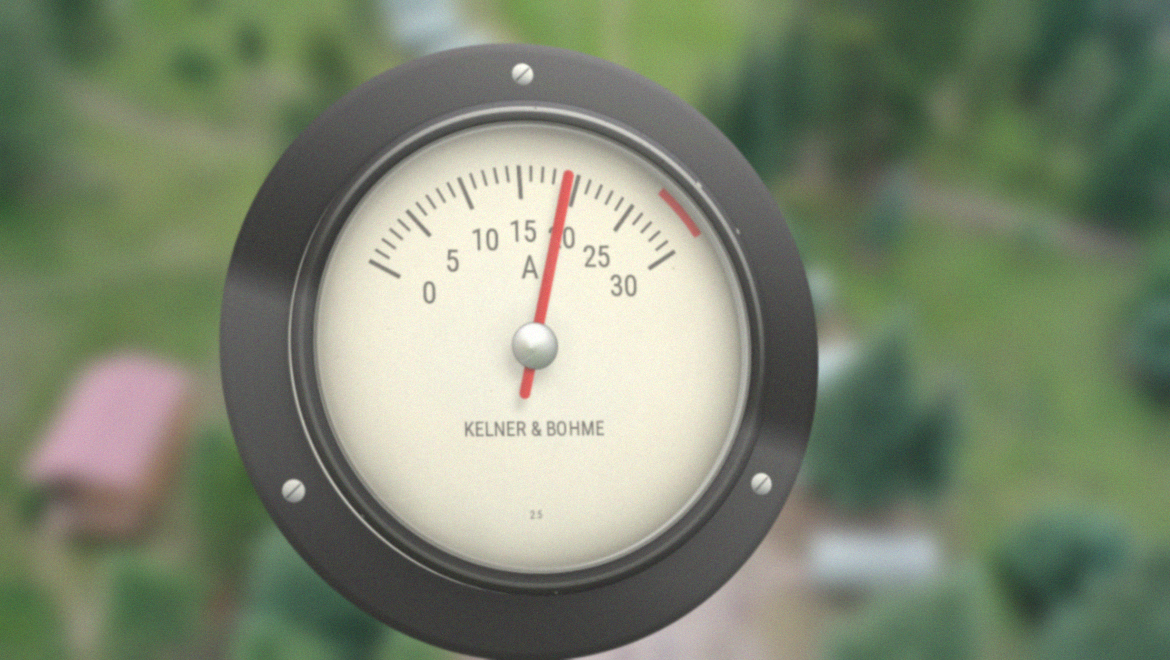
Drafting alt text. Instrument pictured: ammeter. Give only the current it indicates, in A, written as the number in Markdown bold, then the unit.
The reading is **19** A
